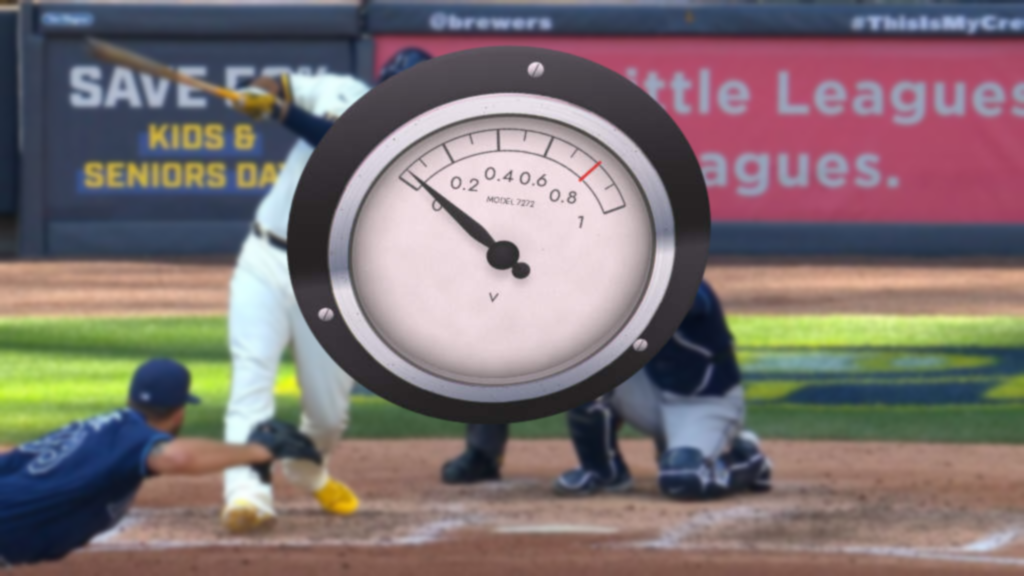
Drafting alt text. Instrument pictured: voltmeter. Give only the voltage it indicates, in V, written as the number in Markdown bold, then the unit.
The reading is **0.05** V
